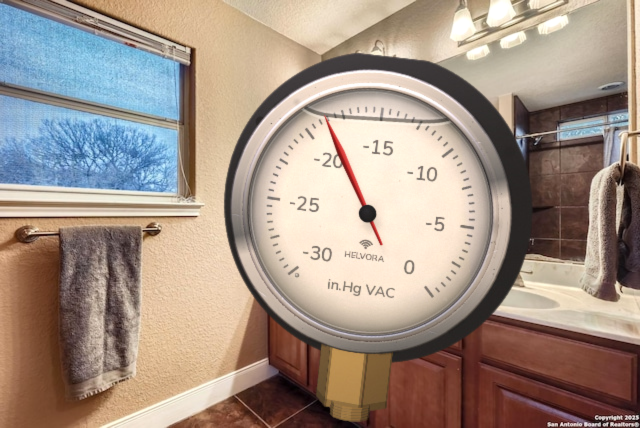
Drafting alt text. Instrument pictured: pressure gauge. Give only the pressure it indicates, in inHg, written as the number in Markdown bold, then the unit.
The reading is **-18.5** inHg
